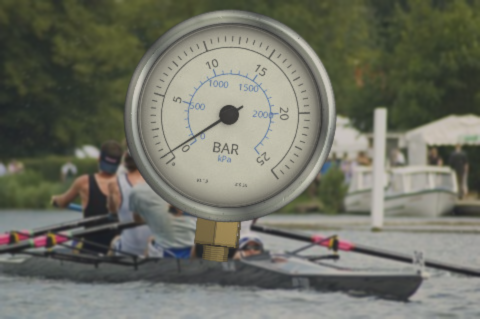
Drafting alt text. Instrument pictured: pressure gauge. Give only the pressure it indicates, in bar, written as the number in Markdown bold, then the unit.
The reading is **0.5** bar
